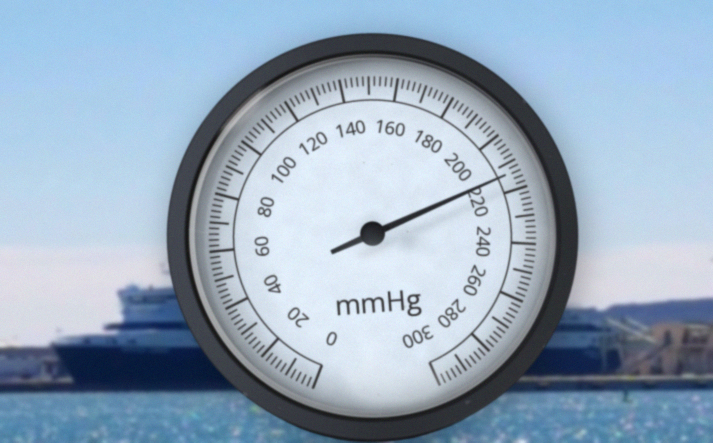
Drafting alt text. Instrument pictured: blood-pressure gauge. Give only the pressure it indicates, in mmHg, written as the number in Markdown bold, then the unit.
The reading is **214** mmHg
